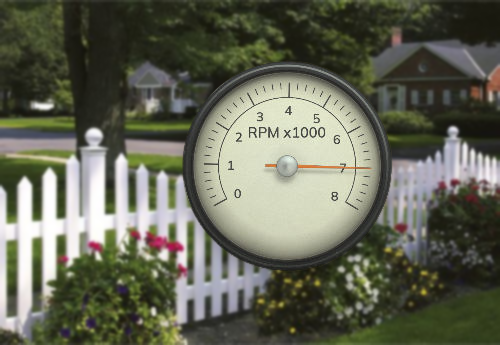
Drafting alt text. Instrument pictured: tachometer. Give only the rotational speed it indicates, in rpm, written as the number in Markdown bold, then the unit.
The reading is **7000** rpm
